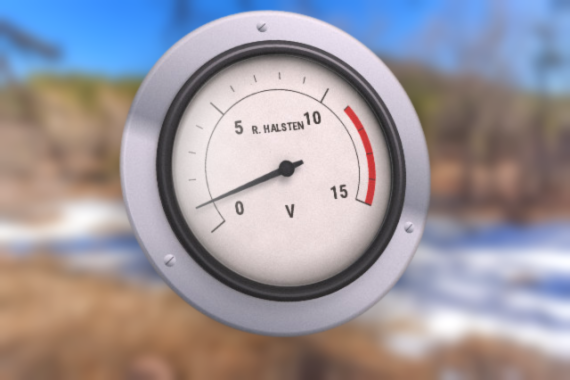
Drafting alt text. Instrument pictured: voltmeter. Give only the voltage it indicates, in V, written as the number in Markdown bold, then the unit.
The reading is **1** V
